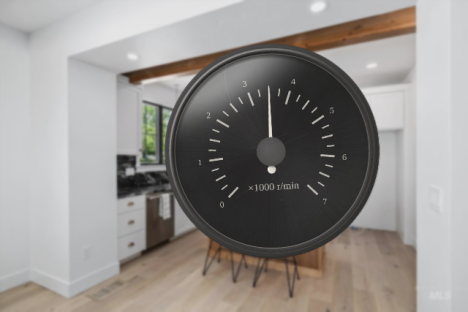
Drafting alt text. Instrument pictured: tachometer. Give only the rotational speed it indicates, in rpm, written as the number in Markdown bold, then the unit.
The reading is **3500** rpm
